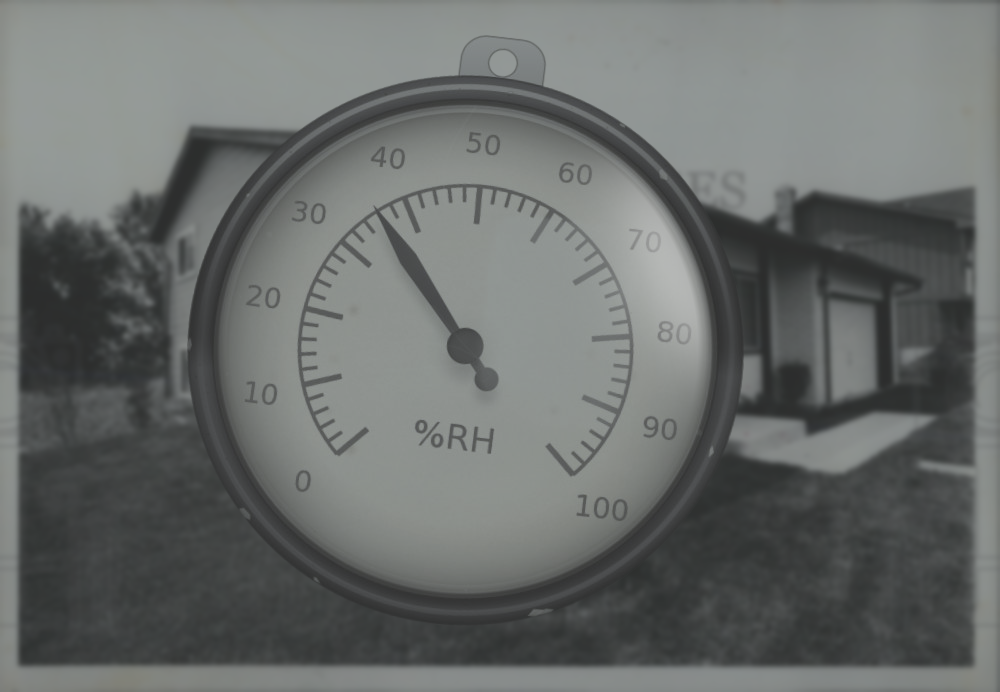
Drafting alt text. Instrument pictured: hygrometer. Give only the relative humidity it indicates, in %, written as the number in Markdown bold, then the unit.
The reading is **36** %
